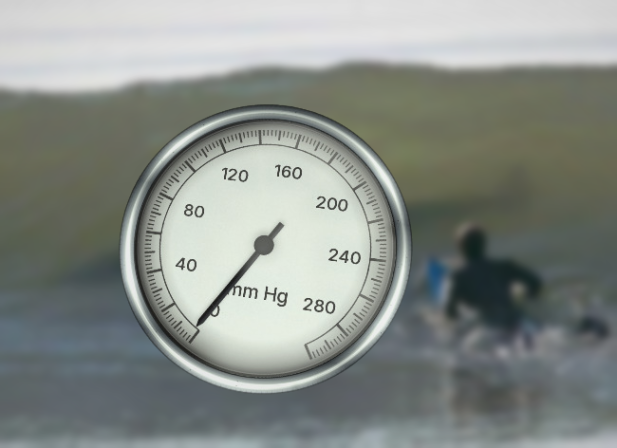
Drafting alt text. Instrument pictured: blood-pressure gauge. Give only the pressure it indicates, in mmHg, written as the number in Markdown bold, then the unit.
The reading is **2** mmHg
